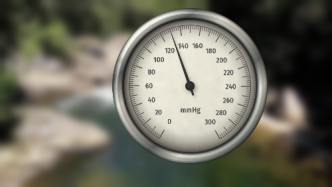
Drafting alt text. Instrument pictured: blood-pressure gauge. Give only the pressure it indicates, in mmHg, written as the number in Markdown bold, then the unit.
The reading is **130** mmHg
